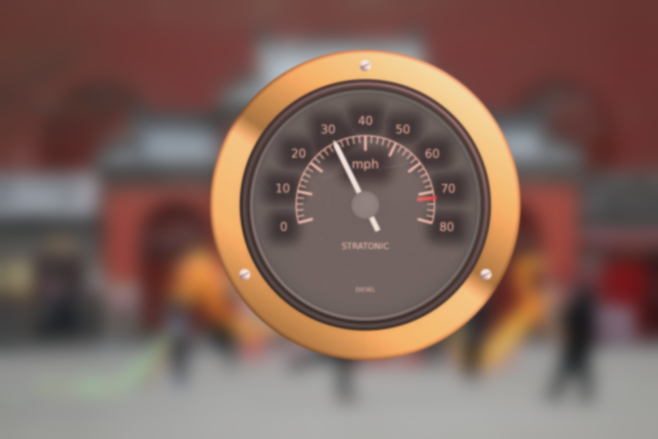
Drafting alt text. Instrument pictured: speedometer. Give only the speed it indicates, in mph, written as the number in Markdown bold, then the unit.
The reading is **30** mph
